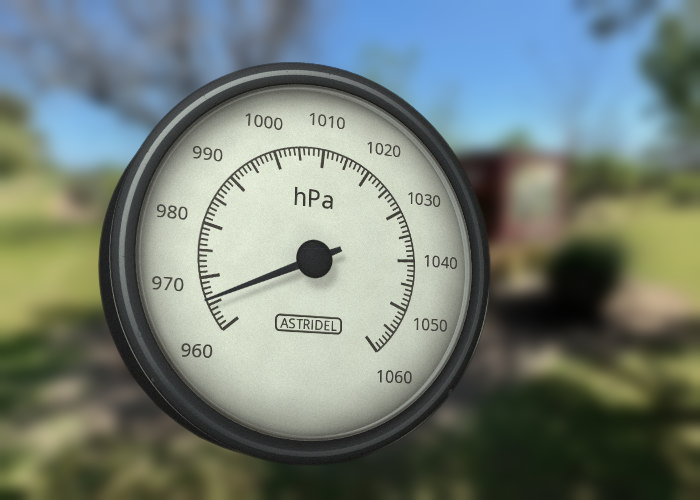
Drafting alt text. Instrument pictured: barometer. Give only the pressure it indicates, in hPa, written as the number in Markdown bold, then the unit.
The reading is **966** hPa
